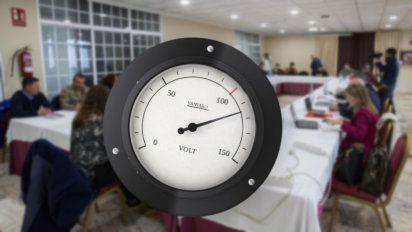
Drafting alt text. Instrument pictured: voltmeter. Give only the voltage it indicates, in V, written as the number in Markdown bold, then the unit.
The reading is **115** V
